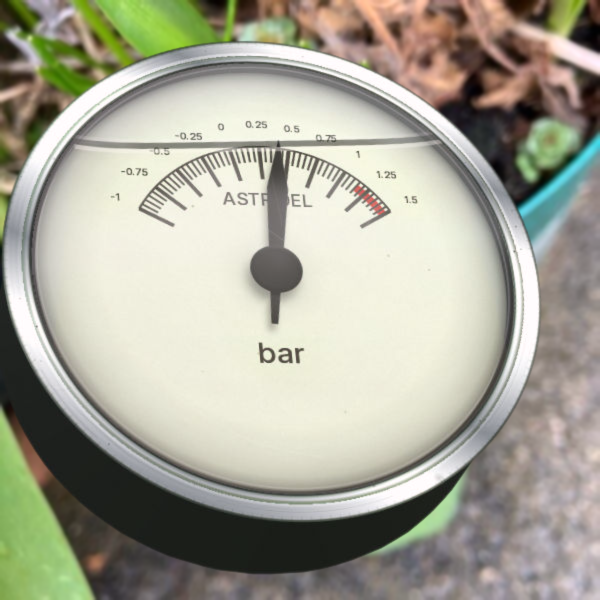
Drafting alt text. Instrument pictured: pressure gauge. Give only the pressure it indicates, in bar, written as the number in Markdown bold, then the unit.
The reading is **0.4** bar
